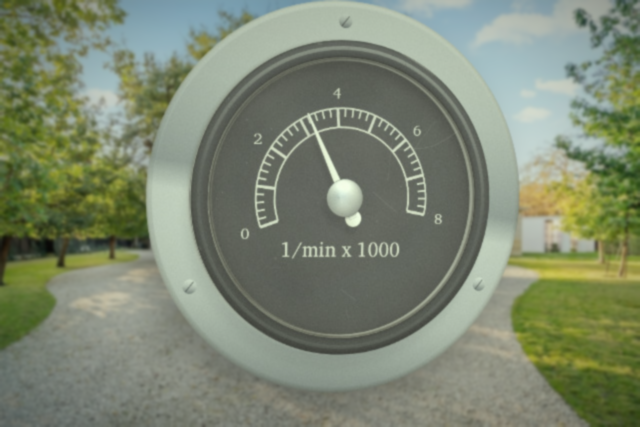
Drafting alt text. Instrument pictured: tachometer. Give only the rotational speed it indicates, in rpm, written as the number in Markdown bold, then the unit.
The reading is **3200** rpm
